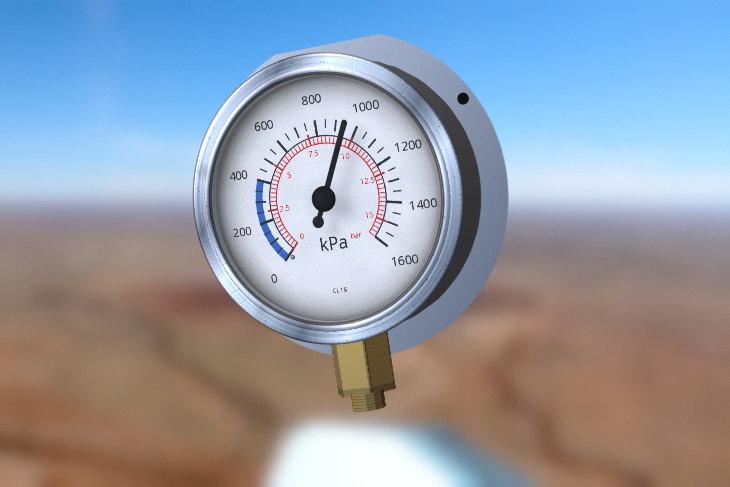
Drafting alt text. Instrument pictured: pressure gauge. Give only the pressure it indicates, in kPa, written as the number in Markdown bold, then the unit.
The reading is **950** kPa
